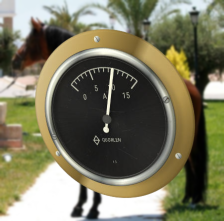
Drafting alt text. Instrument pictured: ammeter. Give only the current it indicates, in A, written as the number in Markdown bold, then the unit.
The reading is **10** A
